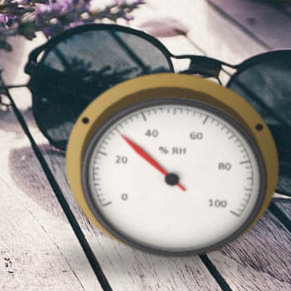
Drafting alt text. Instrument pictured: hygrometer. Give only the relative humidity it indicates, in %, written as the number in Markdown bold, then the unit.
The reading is **30** %
